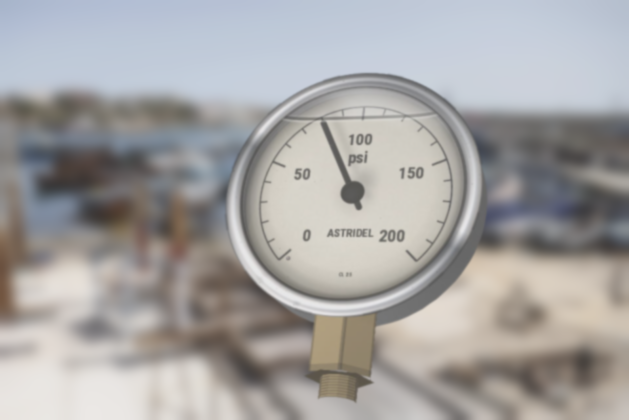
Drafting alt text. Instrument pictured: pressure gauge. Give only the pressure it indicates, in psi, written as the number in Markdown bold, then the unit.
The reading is **80** psi
